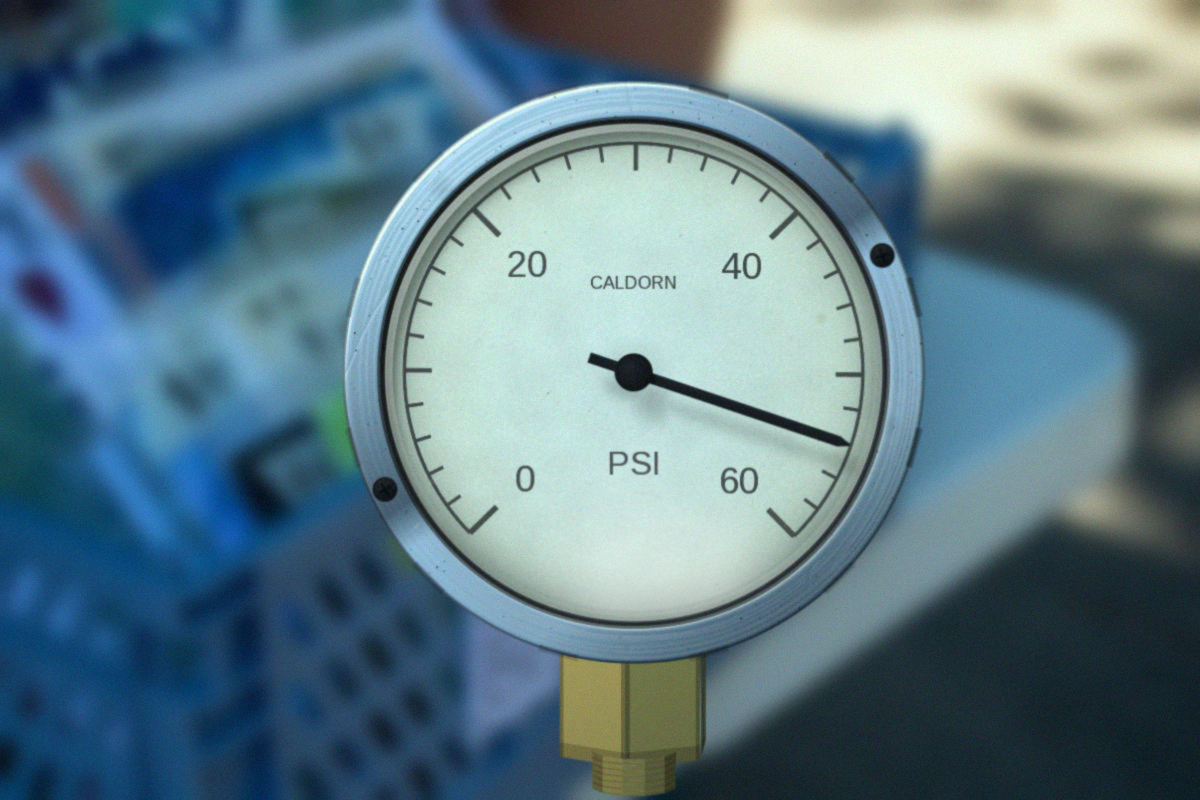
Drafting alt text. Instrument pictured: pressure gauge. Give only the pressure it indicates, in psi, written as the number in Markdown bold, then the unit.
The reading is **54** psi
